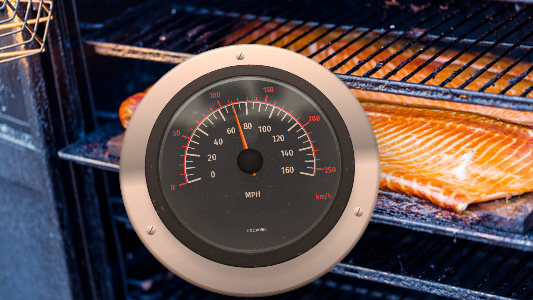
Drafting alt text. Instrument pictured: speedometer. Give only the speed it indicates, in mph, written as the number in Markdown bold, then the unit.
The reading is **70** mph
